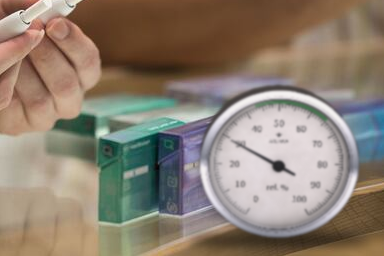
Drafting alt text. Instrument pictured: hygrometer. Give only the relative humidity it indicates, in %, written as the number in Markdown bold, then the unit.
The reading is **30** %
